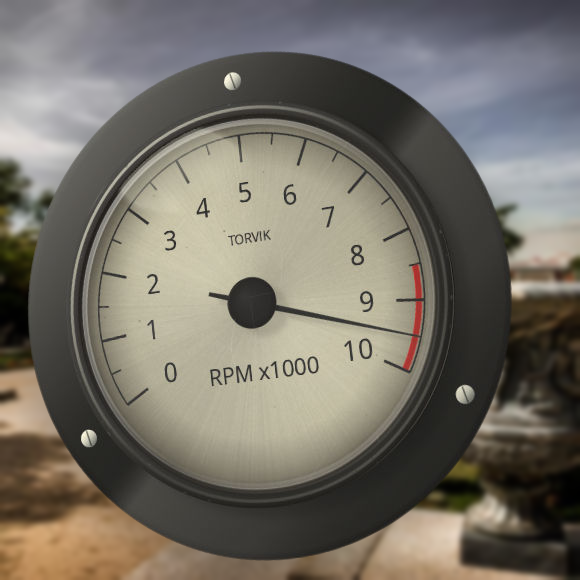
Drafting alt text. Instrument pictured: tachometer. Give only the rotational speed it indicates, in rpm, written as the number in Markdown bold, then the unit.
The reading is **9500** rpm
